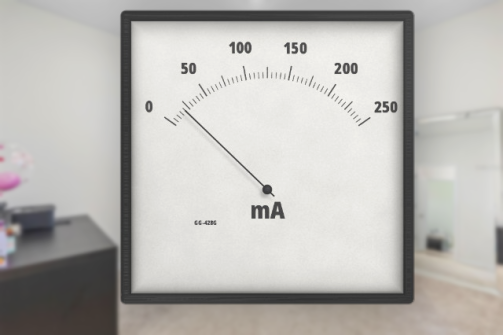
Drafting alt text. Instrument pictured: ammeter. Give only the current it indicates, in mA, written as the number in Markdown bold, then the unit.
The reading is **20** mA
